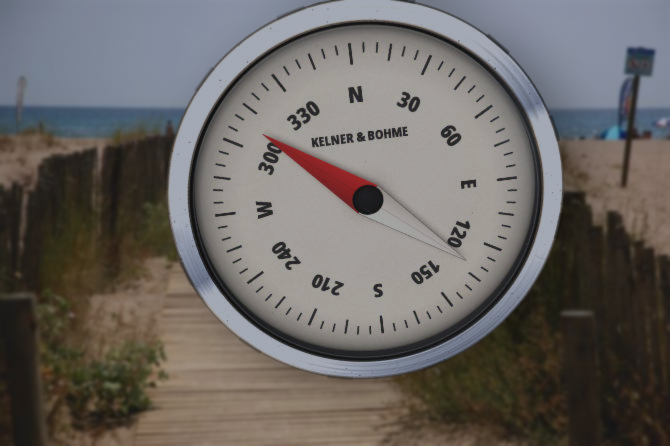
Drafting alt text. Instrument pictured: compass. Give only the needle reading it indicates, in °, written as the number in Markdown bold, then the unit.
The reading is **310** °
